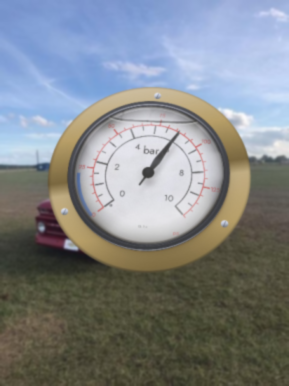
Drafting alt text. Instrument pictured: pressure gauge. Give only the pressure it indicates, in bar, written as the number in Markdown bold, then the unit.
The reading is **6** bar
